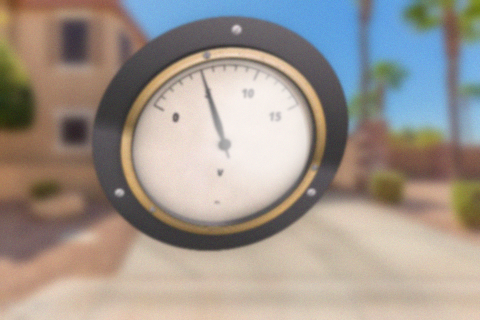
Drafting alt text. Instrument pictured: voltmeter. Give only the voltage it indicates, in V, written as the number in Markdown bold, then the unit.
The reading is **5** V
